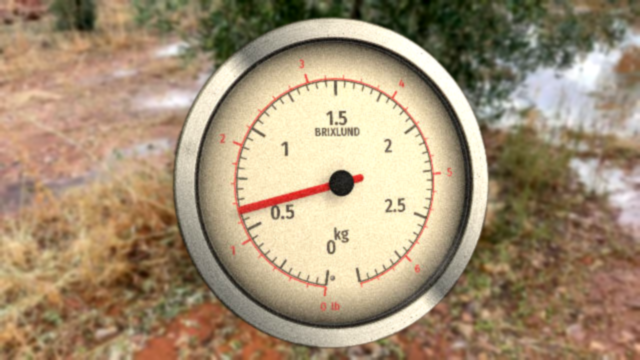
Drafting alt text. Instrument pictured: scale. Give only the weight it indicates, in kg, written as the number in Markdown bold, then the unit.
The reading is **0.6** kg
